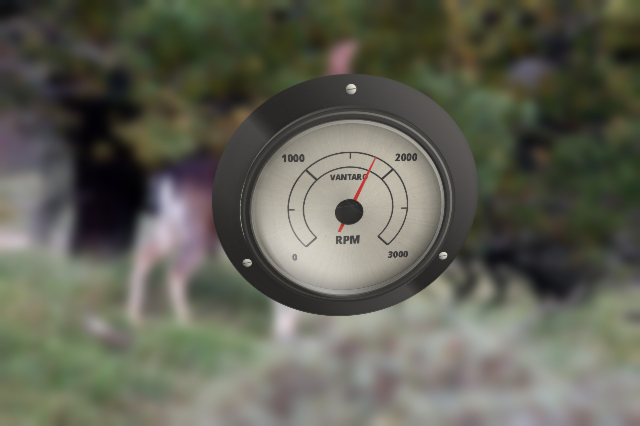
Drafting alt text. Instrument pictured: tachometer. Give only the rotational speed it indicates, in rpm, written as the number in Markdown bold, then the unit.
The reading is **1750** rpm
